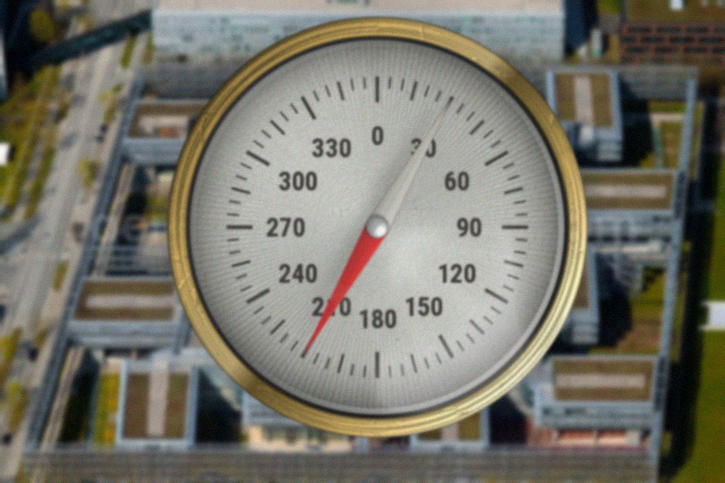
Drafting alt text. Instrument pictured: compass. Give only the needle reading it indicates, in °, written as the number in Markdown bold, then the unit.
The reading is **210** °
